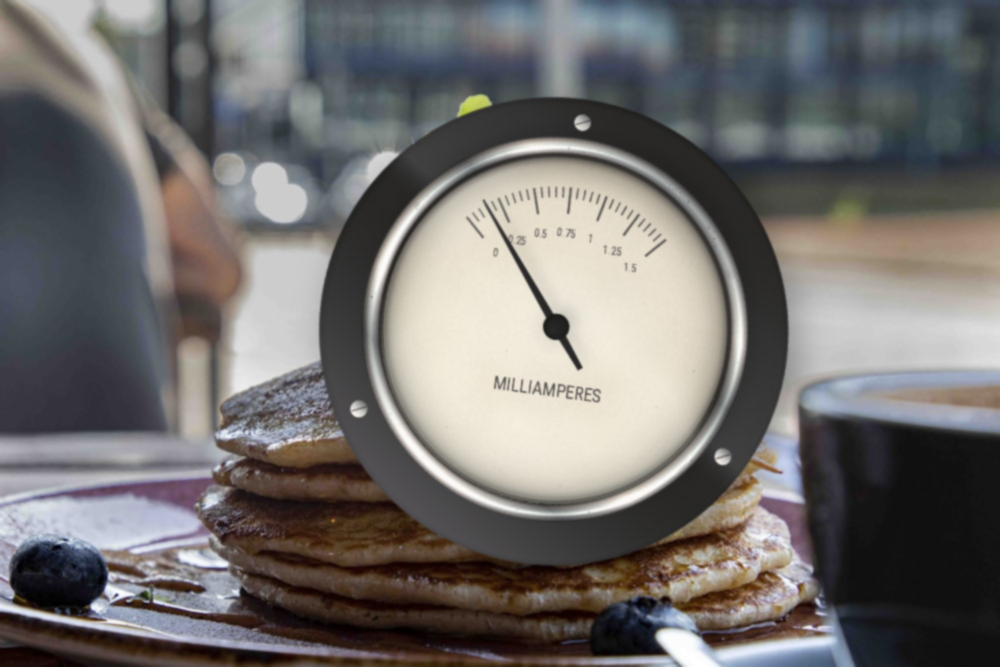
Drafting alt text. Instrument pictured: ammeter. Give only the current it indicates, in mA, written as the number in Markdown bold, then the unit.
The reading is **0.15** mA
